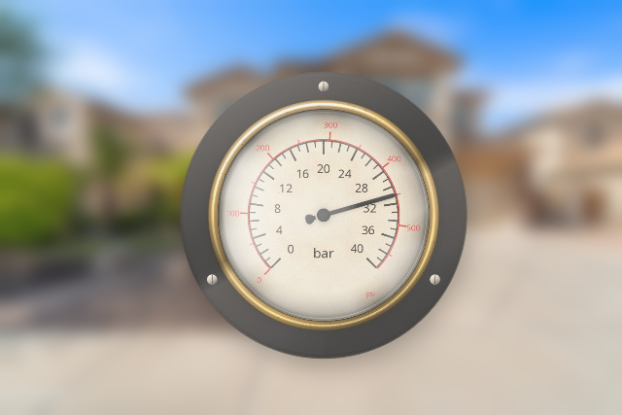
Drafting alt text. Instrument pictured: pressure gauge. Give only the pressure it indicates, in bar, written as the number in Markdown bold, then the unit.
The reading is **31** bar
